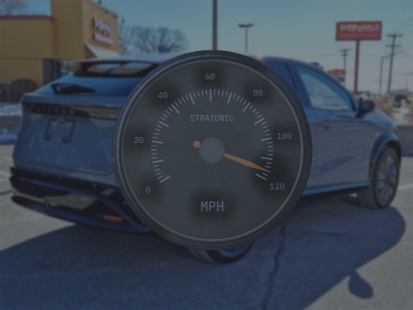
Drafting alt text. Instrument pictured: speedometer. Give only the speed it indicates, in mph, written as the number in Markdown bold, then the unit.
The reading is **116** mph
